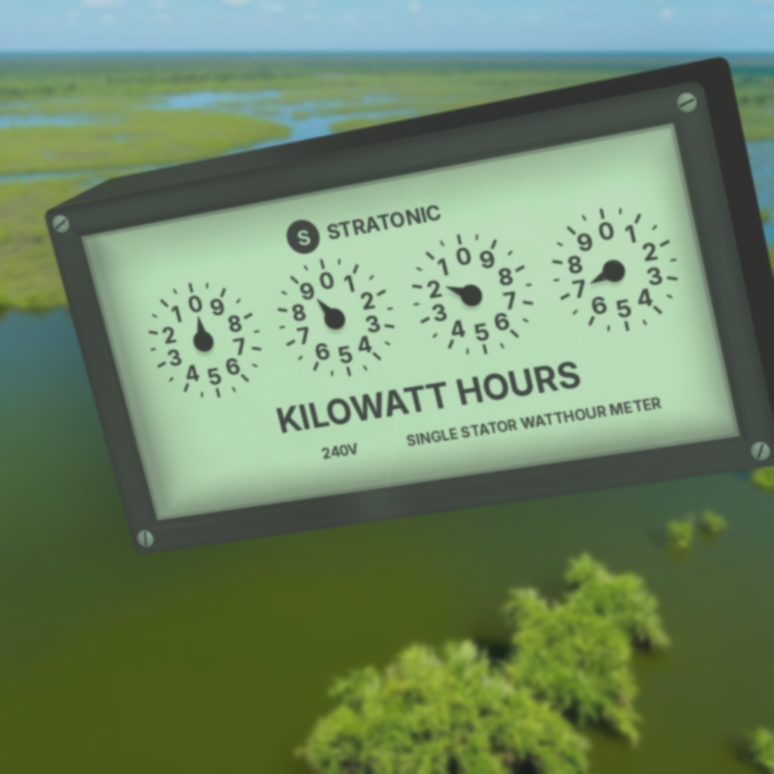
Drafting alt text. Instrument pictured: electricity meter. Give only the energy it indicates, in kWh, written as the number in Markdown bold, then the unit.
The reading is **9917** kWh
